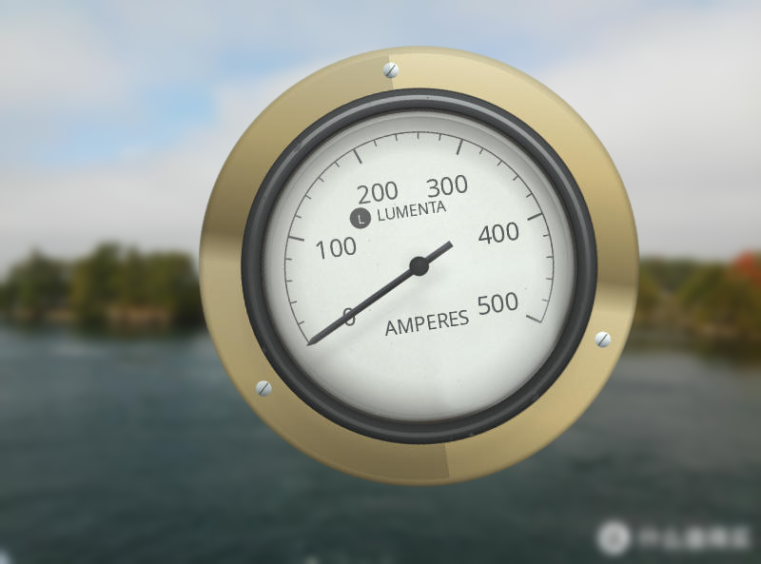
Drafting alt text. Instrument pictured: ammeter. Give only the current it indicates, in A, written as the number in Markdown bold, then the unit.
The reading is **0** A
